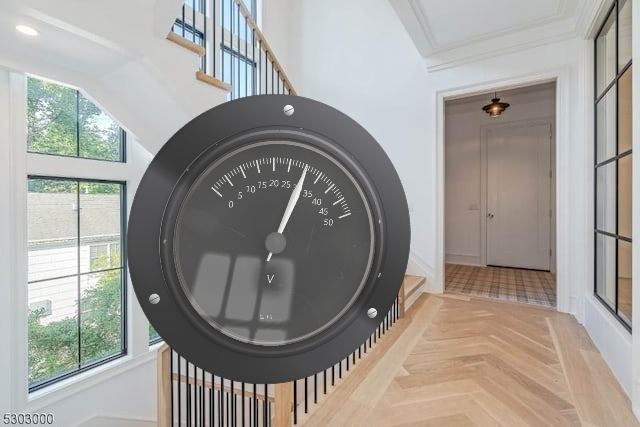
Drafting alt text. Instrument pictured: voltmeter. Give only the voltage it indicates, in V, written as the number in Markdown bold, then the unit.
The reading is **30** V
